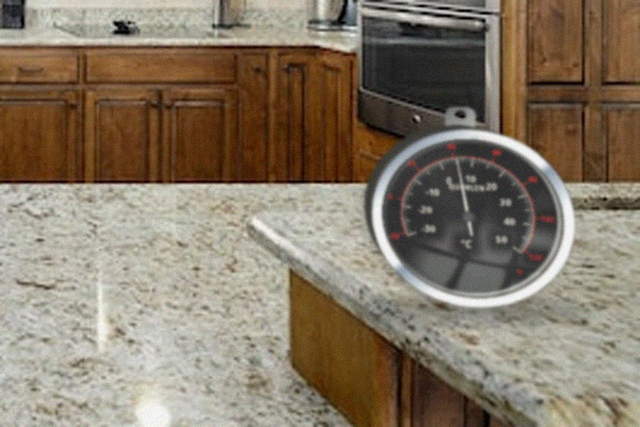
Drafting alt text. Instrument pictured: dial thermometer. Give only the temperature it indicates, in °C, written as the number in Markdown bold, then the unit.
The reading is **5** °C
